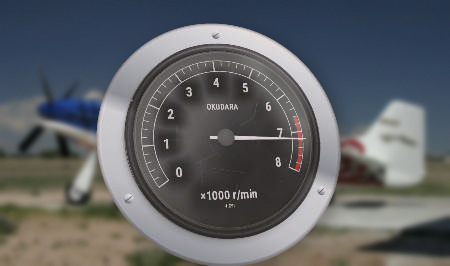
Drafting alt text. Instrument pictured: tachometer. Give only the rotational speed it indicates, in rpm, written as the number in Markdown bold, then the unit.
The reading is **7200** rpm
